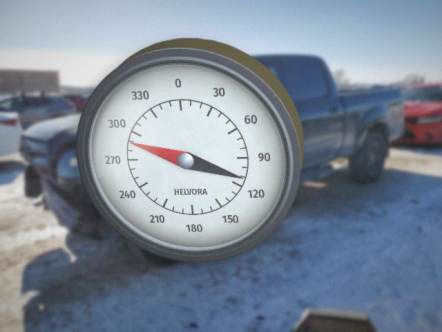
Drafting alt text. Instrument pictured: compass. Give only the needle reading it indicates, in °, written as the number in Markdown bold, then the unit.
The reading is **290** °
